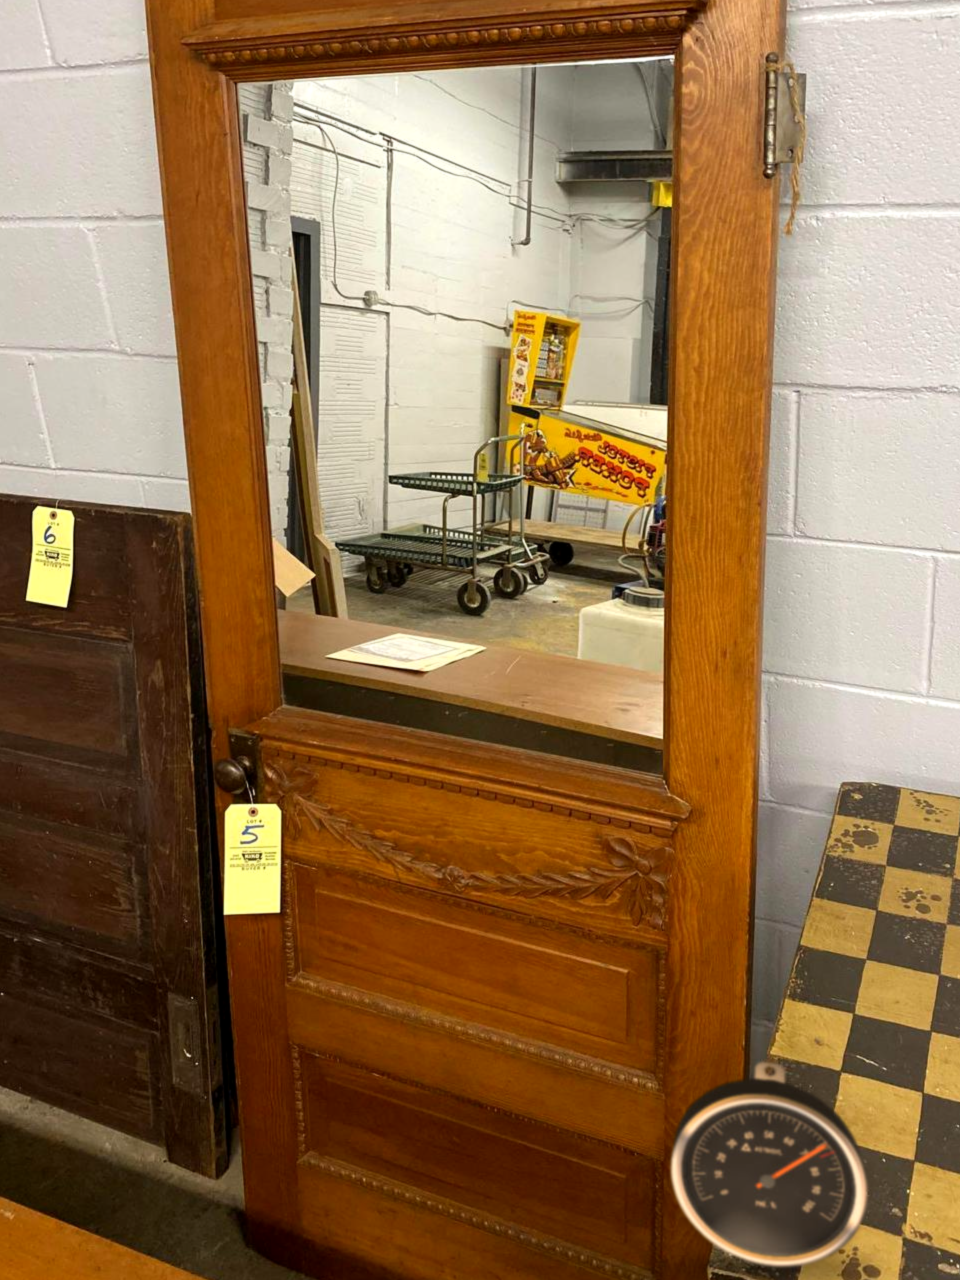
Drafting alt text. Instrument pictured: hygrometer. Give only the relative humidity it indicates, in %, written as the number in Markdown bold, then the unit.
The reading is **70** %
